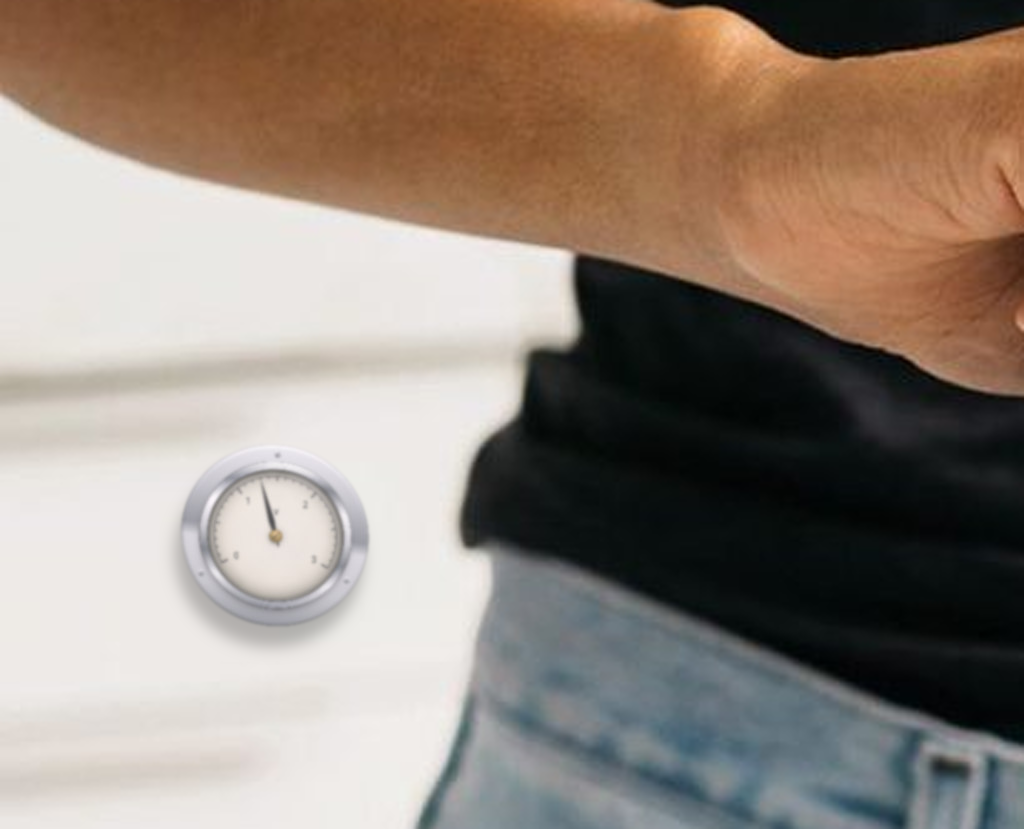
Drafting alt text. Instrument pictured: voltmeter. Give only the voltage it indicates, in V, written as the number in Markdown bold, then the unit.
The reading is **1.3** V
